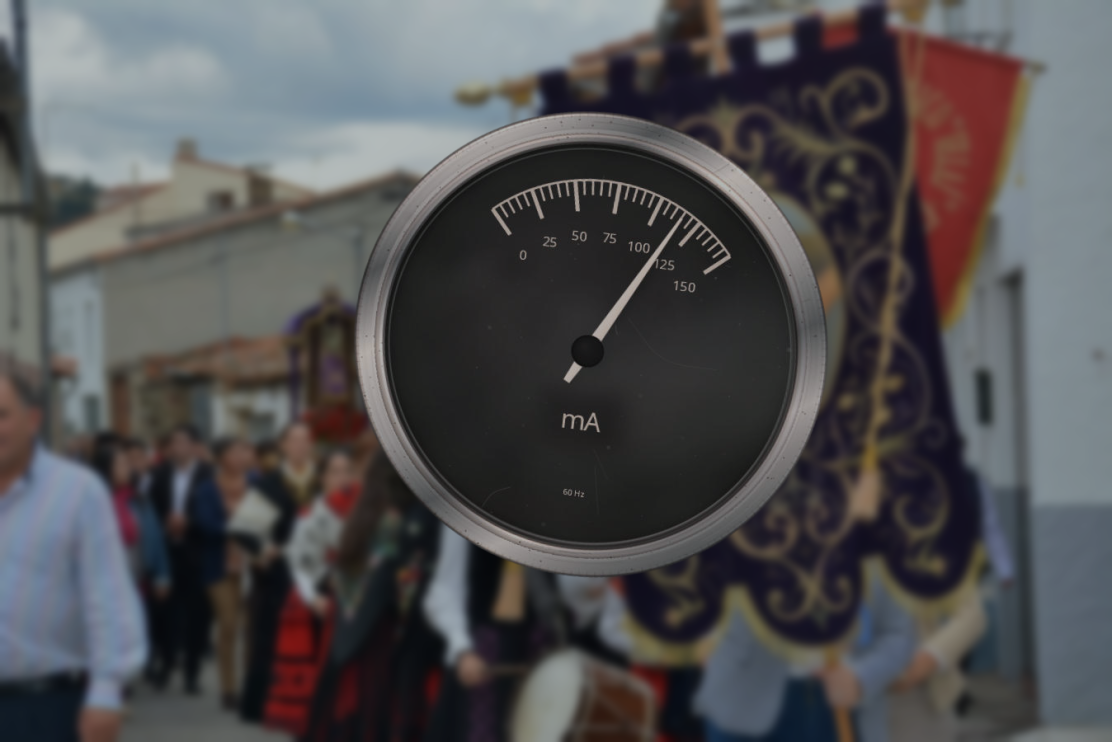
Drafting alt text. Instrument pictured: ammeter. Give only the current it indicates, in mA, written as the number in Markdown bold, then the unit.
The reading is **115** mA
